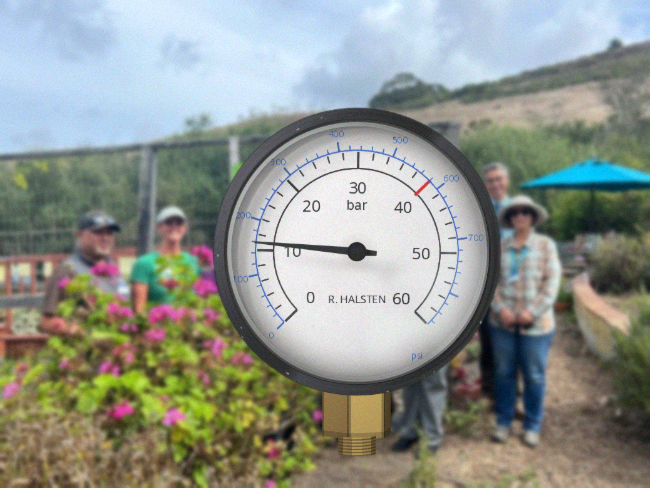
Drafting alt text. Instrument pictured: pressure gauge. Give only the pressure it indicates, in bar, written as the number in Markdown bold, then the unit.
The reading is **11** bar
